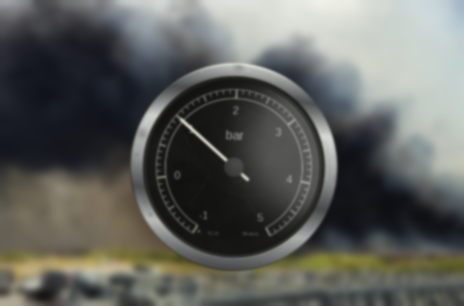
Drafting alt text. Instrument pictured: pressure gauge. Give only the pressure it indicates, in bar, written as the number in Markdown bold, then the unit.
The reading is **1** bar
